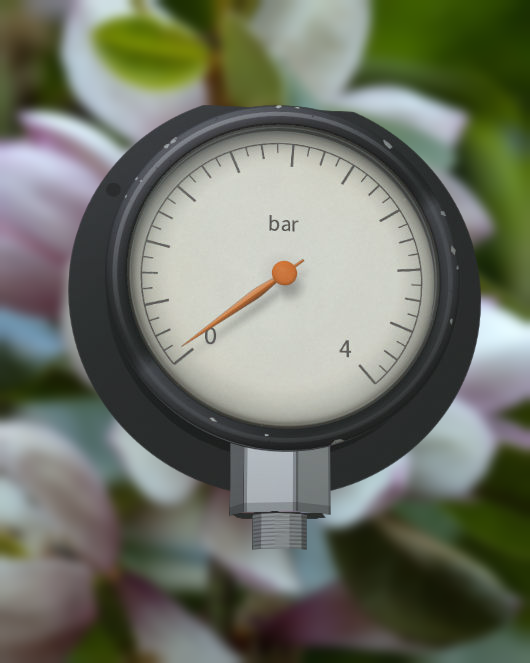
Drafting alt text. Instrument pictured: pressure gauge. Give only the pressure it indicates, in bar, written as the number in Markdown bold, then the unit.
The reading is **0.05** bar
